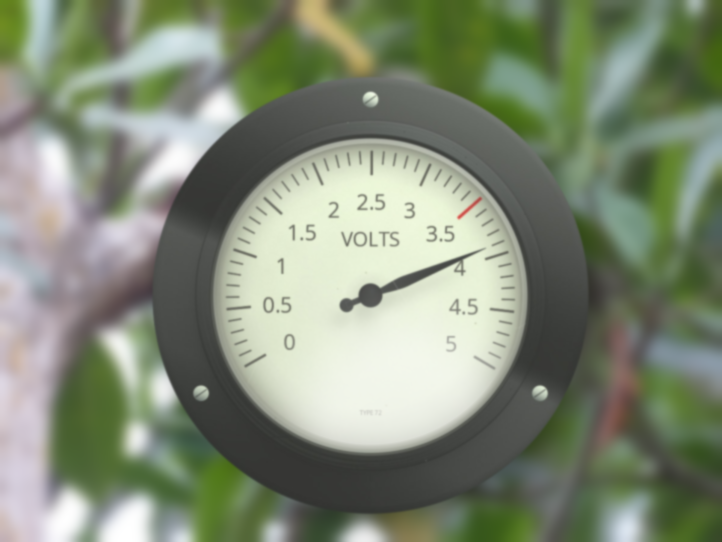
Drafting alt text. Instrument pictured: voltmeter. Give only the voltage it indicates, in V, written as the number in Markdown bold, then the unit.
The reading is **3.9** V
